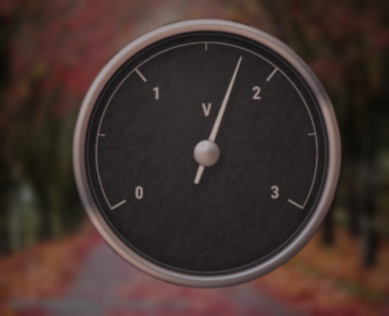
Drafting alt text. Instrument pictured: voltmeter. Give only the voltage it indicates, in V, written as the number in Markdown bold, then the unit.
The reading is **1.75** V
